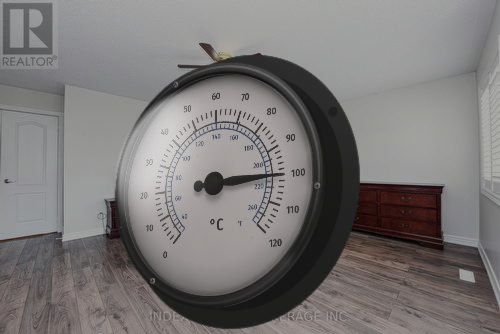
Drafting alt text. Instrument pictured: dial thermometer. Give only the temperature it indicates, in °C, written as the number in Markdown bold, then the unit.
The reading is **100** °C
